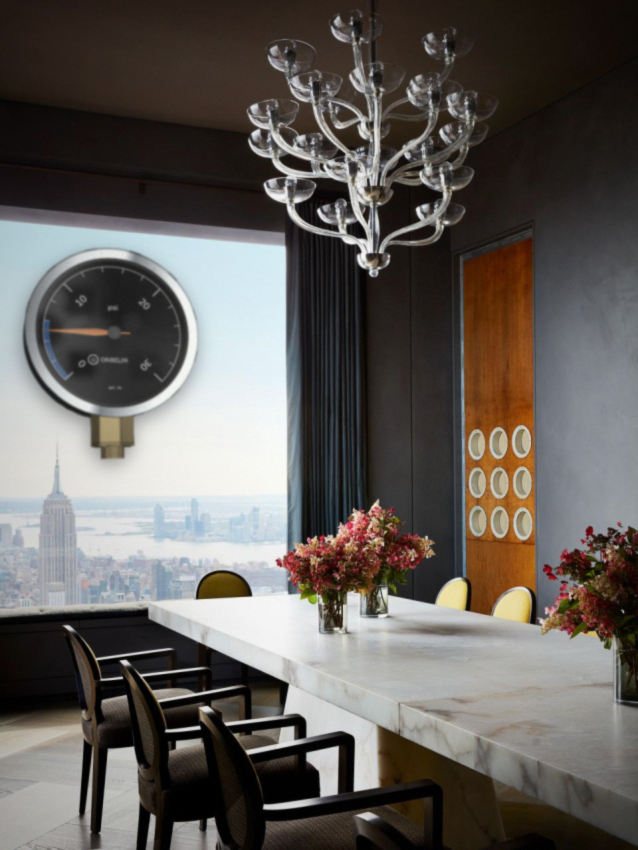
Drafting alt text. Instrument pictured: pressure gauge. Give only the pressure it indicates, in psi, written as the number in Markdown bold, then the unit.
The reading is **5** psi
